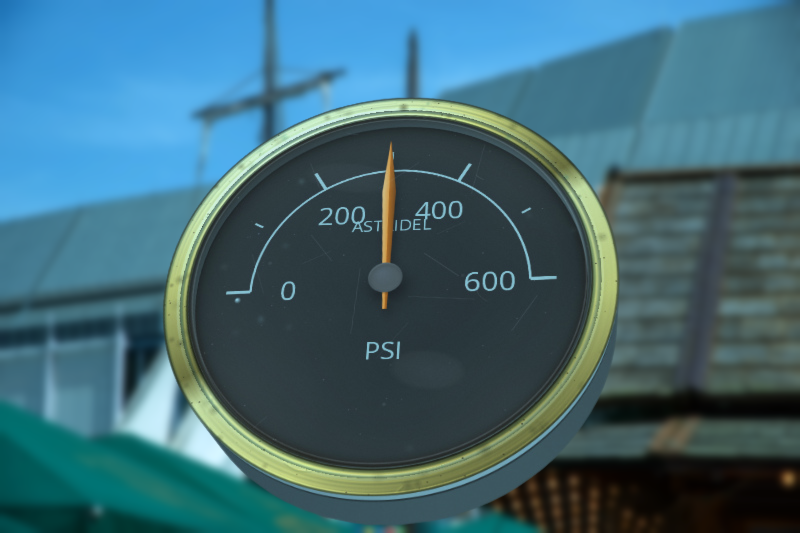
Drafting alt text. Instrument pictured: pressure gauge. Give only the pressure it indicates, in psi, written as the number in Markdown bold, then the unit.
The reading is **300** psi
